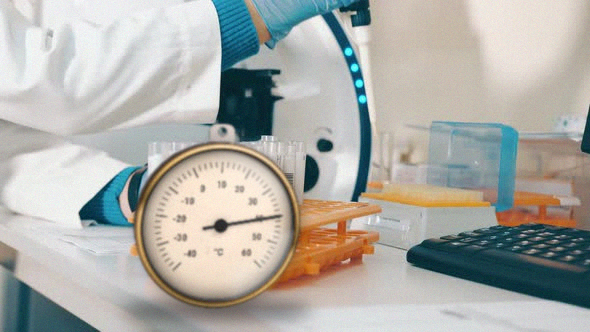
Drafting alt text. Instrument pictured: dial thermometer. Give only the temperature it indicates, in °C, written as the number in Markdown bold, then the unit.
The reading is **40** °C
